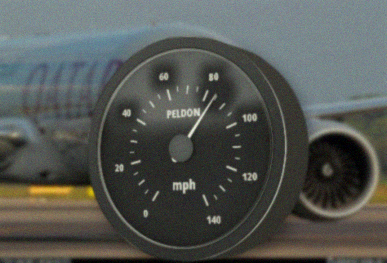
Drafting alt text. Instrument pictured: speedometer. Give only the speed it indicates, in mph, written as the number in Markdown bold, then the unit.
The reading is **85** mph
